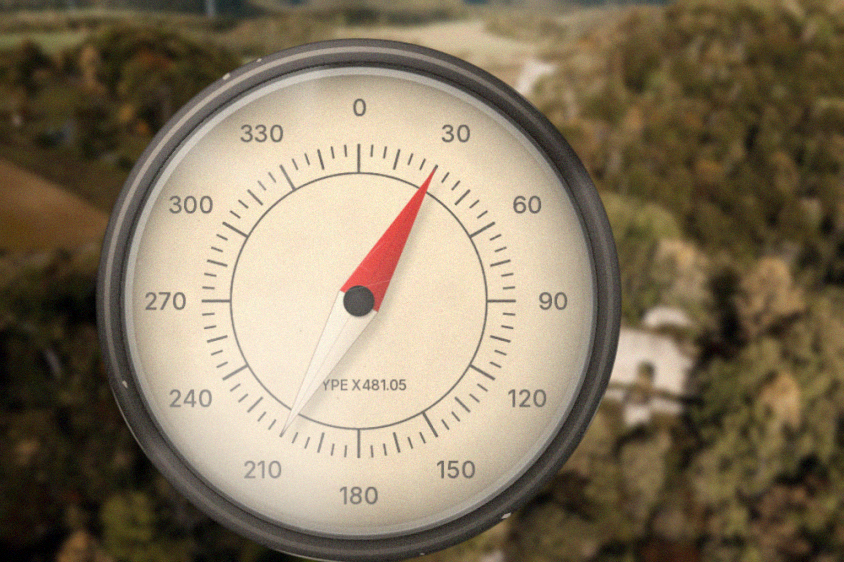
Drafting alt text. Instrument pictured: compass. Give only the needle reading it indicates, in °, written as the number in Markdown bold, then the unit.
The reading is **30** °
